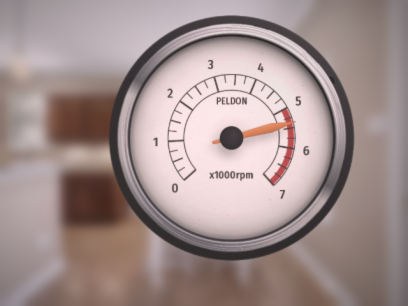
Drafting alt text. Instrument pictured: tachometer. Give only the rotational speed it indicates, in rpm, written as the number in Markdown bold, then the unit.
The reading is **5375** rpm
